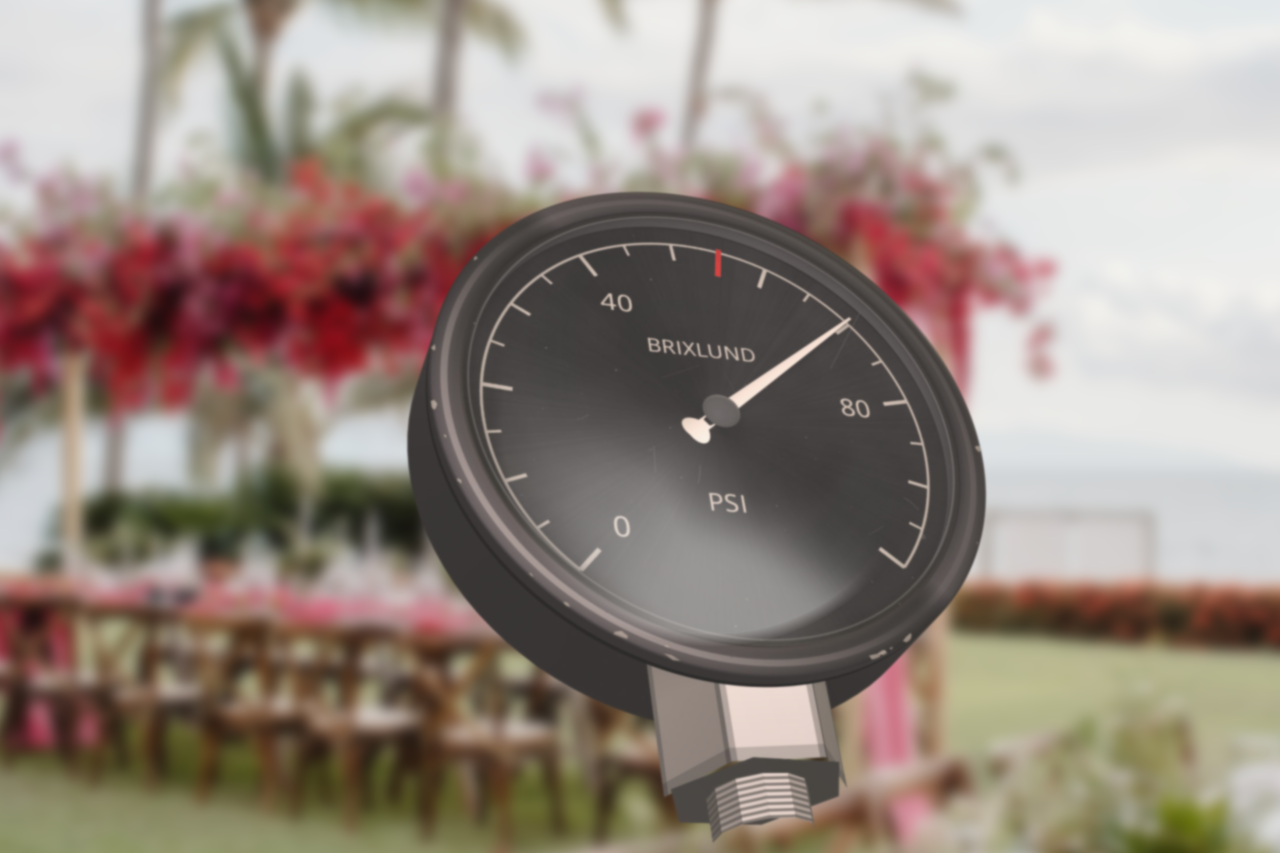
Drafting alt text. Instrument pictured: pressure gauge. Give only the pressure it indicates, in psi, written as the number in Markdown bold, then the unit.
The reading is **70** psi
